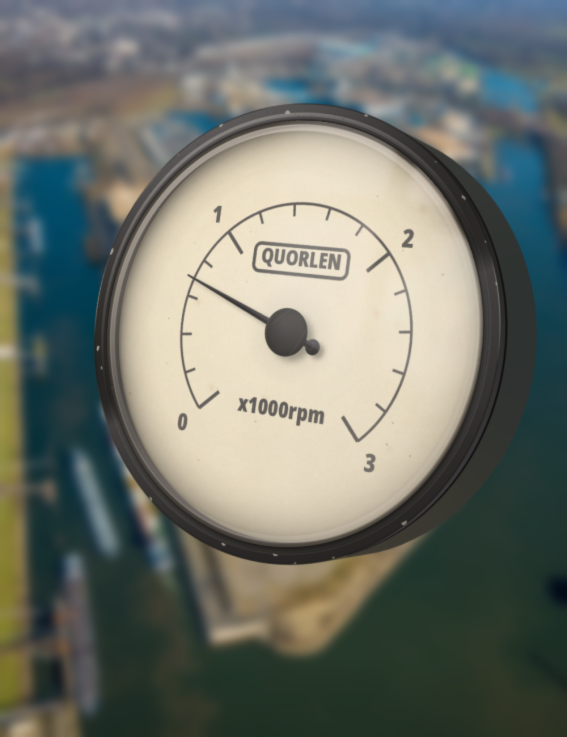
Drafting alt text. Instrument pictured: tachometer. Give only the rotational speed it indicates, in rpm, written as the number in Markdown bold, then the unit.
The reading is **700** rpm
